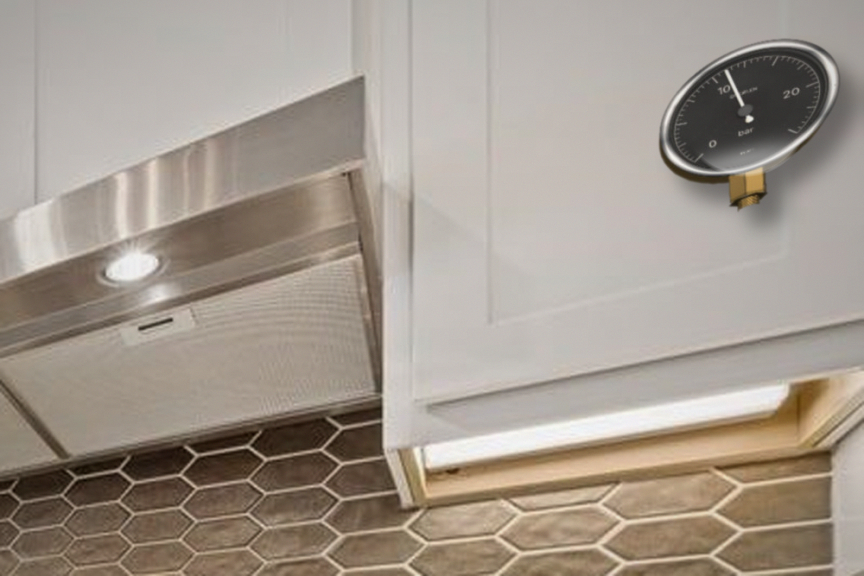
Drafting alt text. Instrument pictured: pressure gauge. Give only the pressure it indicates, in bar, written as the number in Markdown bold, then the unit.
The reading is **11** bar
